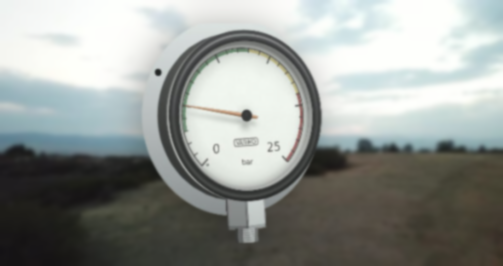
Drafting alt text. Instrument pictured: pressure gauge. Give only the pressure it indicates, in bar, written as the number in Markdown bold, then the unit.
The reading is **5** bar
